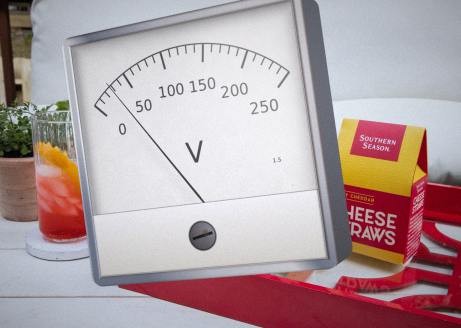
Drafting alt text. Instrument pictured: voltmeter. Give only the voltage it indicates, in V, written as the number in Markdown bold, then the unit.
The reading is **30** V
